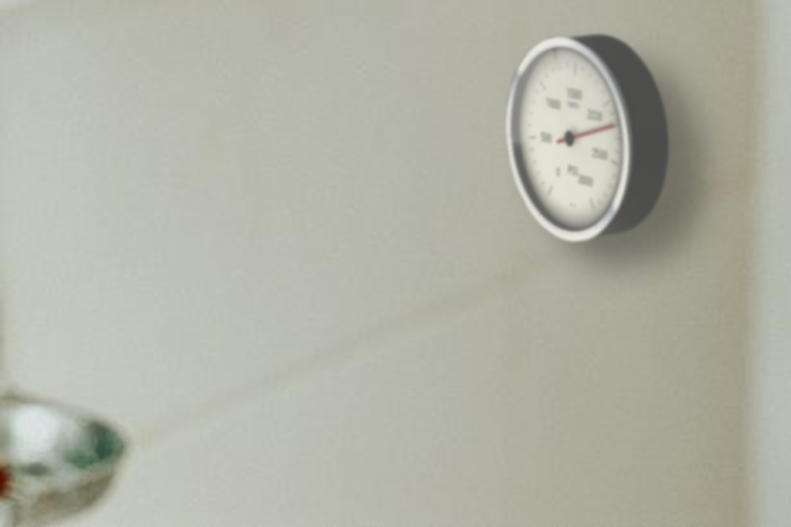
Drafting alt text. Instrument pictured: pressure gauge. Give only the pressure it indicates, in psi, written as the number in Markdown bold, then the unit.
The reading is **2200** psi
